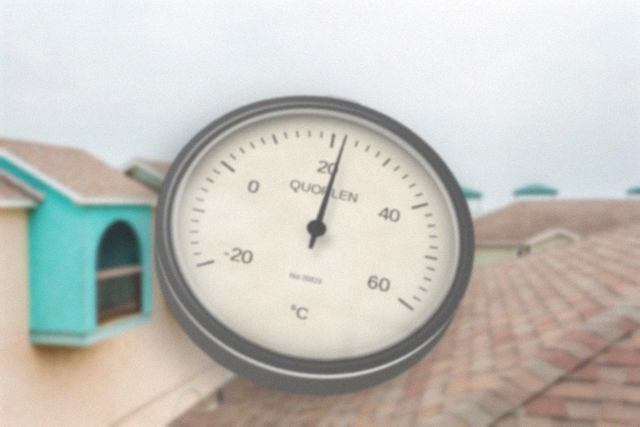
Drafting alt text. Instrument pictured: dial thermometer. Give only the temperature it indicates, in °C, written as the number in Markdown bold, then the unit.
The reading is **22** °C
